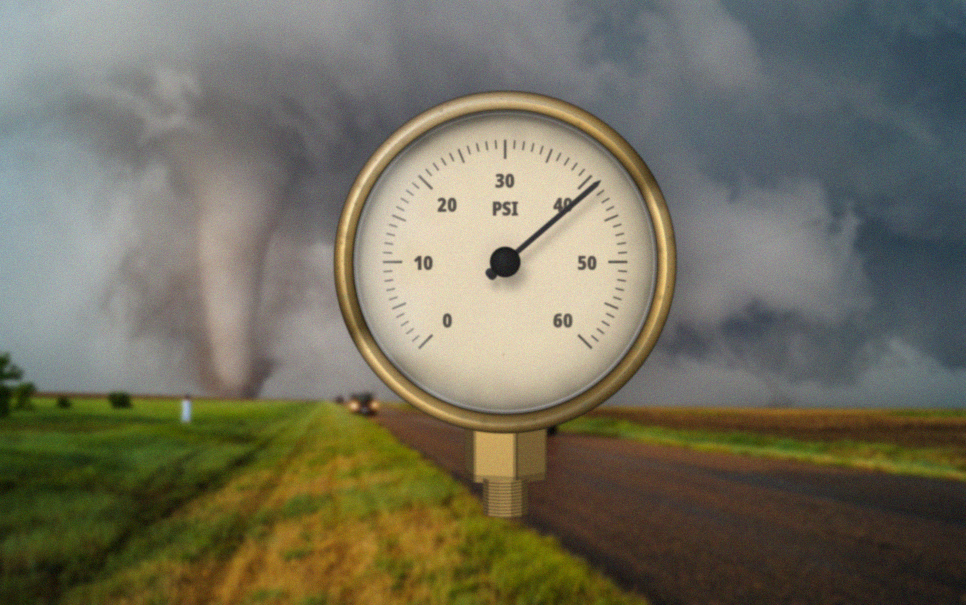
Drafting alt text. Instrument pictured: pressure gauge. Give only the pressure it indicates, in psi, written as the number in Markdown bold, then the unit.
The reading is **41** psi
